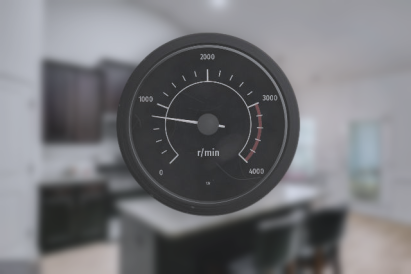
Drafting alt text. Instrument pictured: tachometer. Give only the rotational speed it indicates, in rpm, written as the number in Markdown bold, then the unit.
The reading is **800** rpm
